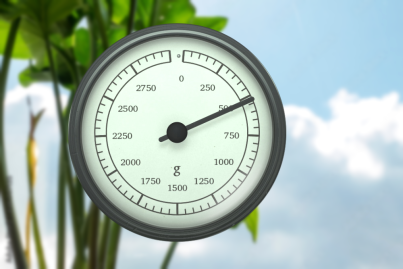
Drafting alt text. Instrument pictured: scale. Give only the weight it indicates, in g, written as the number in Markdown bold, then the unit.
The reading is **525** g
